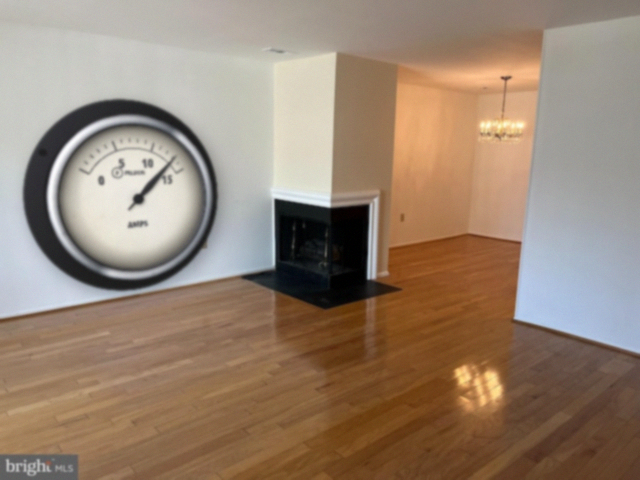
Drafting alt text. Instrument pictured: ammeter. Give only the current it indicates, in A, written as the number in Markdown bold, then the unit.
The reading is **13** A
